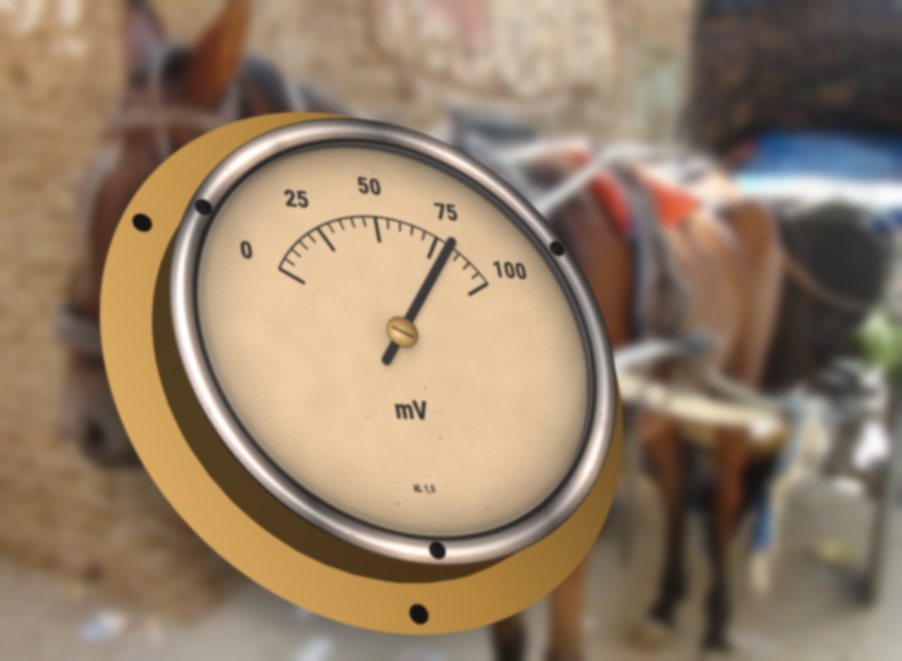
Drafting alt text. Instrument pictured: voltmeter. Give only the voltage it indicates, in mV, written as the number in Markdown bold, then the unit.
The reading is **80** mV
